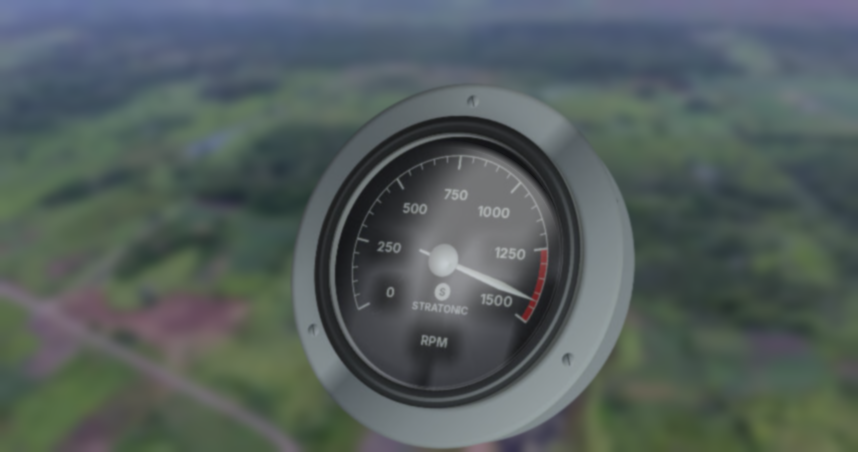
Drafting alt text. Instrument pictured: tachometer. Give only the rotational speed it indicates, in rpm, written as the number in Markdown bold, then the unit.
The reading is **1425** rpm
